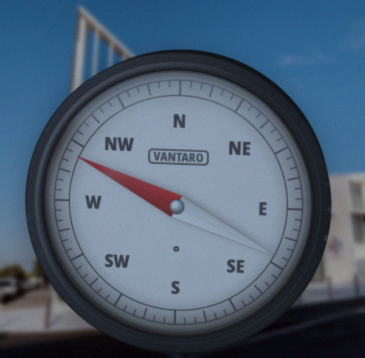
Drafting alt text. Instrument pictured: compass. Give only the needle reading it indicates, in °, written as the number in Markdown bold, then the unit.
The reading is **295** °
